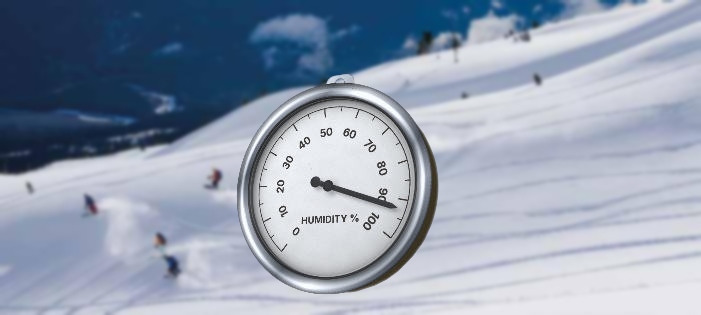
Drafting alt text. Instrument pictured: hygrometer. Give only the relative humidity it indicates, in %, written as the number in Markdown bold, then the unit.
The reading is **92.5** %
